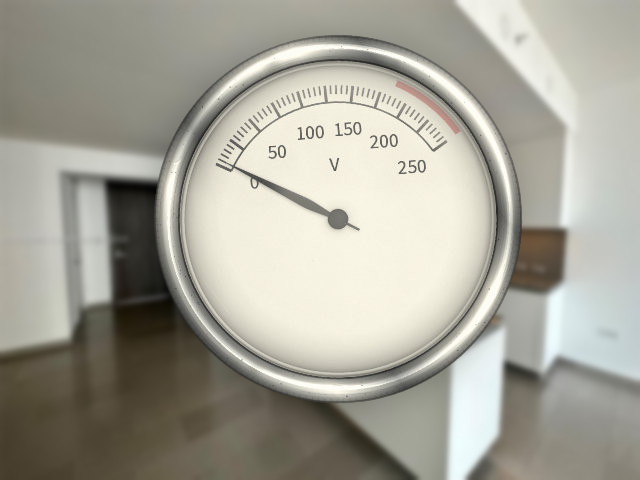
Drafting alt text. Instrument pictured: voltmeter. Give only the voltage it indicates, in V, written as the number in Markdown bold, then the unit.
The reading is **5** V
